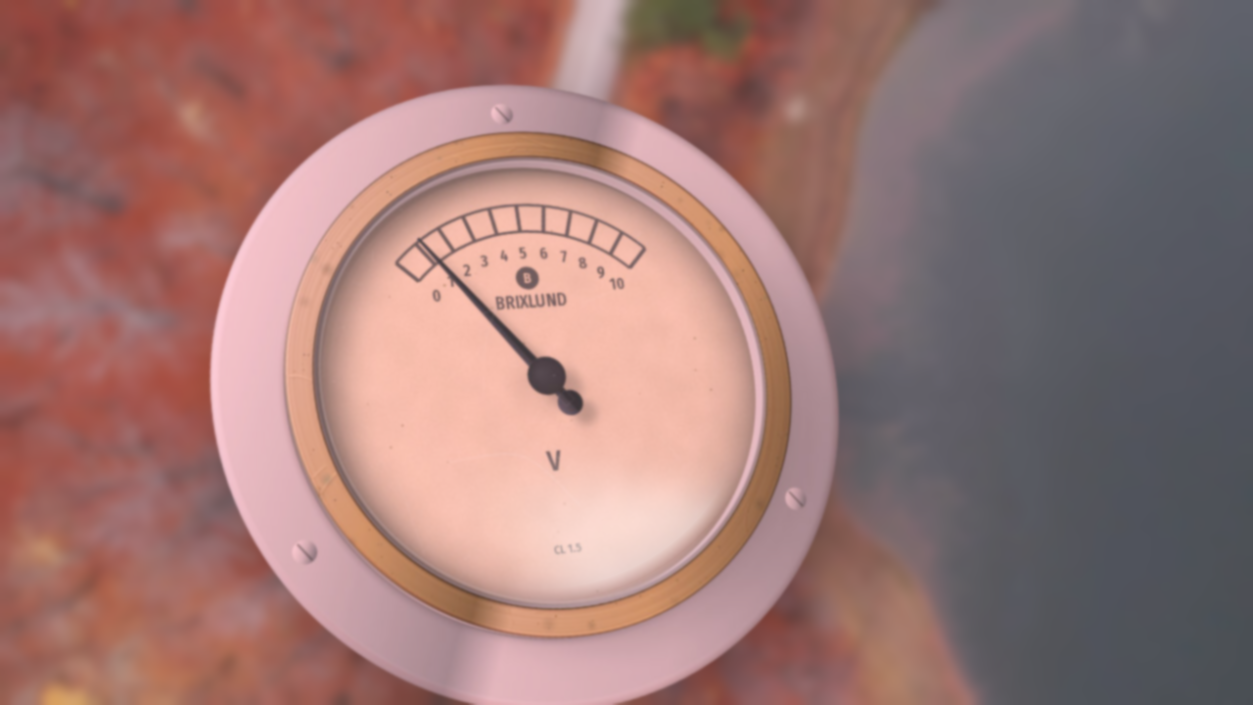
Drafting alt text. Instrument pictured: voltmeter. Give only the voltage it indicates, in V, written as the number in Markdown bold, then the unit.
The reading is **1** V
